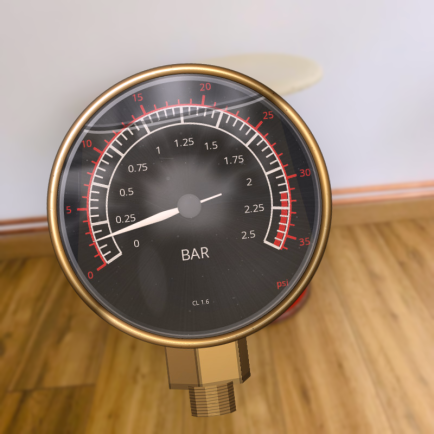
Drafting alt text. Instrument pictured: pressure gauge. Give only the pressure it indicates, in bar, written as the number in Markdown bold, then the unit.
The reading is **0.15** bar
